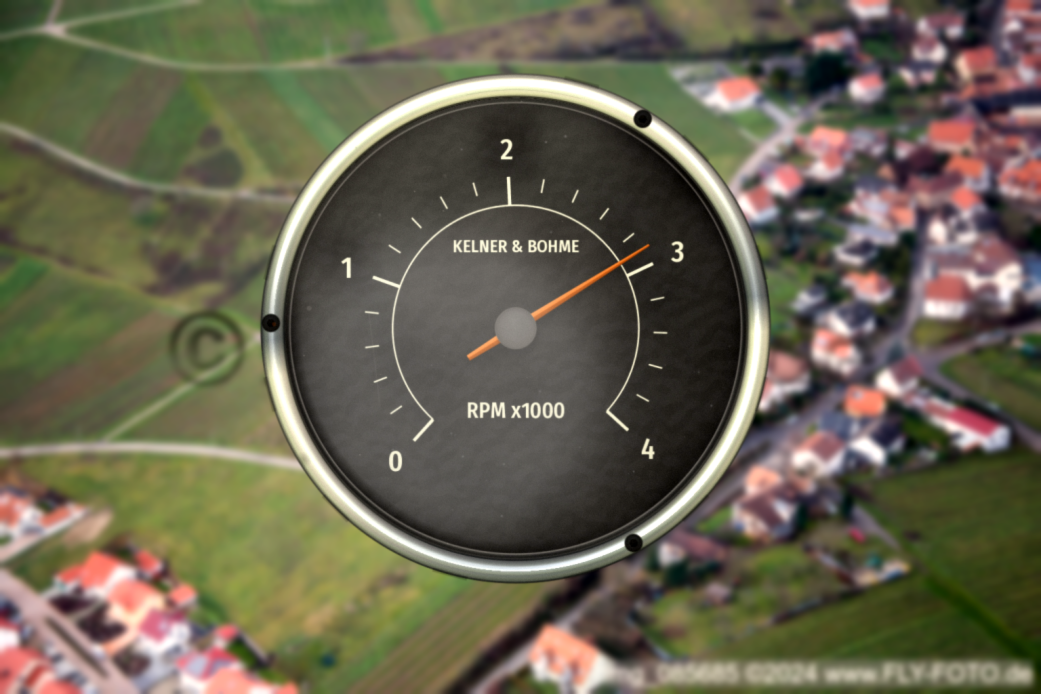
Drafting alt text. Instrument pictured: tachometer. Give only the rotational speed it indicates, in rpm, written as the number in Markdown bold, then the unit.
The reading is **2900** rpm
